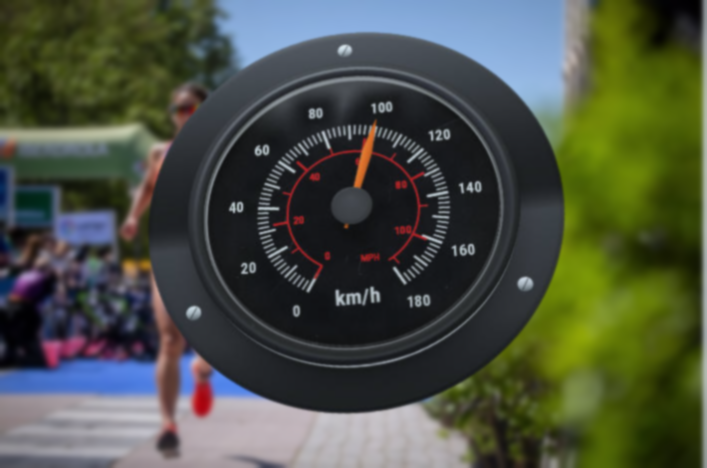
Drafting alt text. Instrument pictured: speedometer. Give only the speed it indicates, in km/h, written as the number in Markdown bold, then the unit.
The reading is **100** km/h
